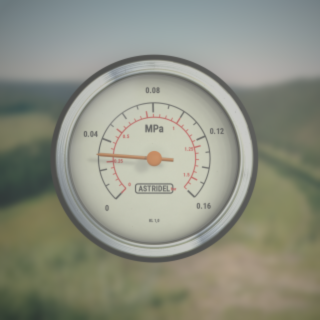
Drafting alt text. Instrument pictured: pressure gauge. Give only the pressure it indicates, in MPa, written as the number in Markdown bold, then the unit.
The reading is **0.03** MPa
